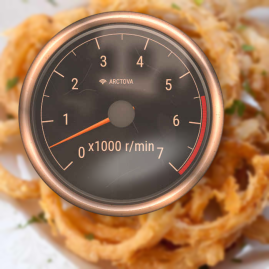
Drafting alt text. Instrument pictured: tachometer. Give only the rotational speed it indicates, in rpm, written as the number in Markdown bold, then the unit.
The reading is **500** rpm
